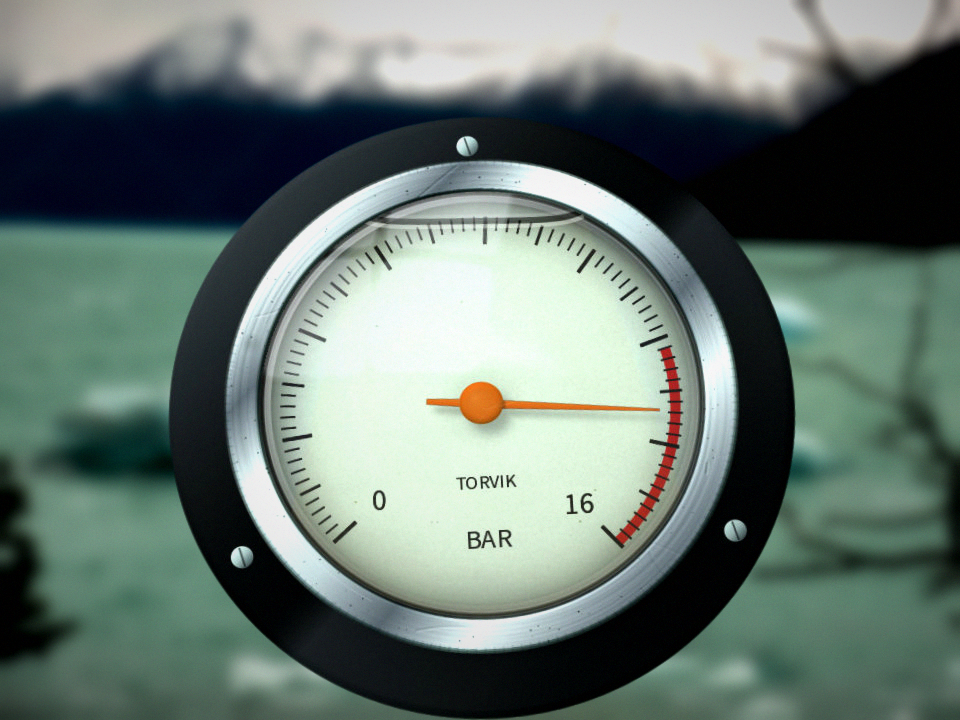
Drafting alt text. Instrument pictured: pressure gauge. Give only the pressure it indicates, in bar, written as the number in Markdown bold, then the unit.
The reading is **13.4** bar
